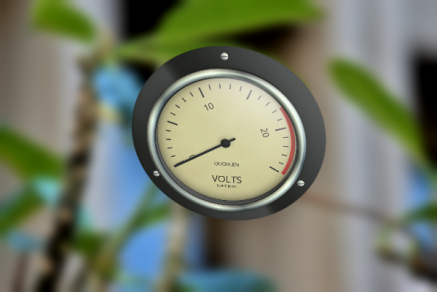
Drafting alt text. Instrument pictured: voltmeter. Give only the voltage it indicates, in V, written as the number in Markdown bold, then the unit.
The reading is **0** V
